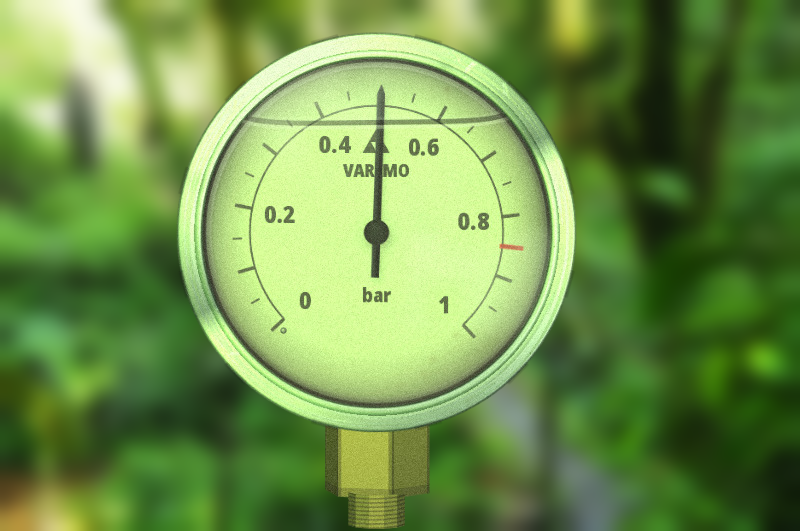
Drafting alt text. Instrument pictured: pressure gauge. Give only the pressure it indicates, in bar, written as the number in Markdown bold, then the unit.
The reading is **0.5** bar
